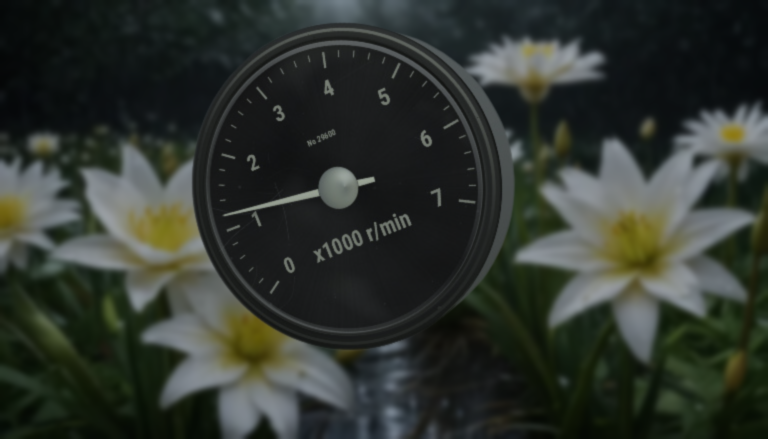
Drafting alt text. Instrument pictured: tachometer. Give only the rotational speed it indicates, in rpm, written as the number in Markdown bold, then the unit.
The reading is **1200** rpm
